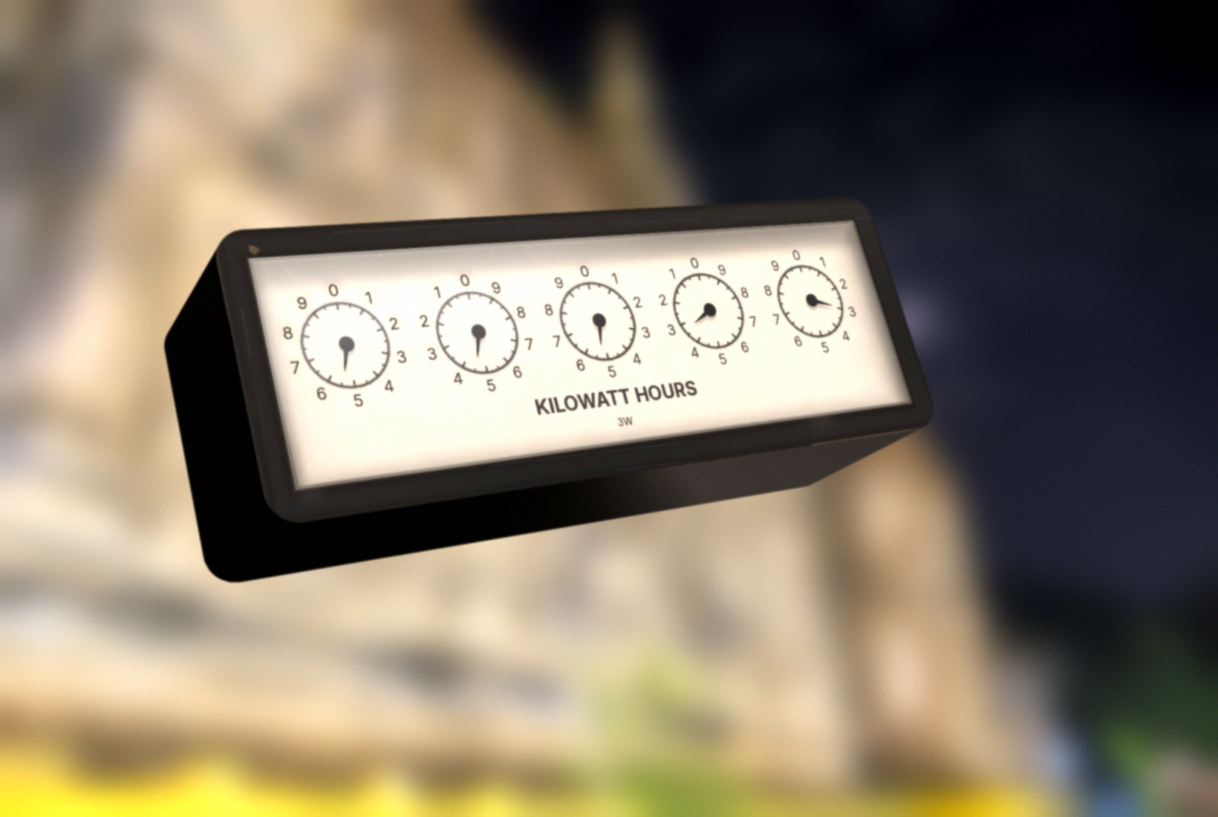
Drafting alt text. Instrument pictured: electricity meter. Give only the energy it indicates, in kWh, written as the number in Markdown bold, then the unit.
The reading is **54533** kWh
